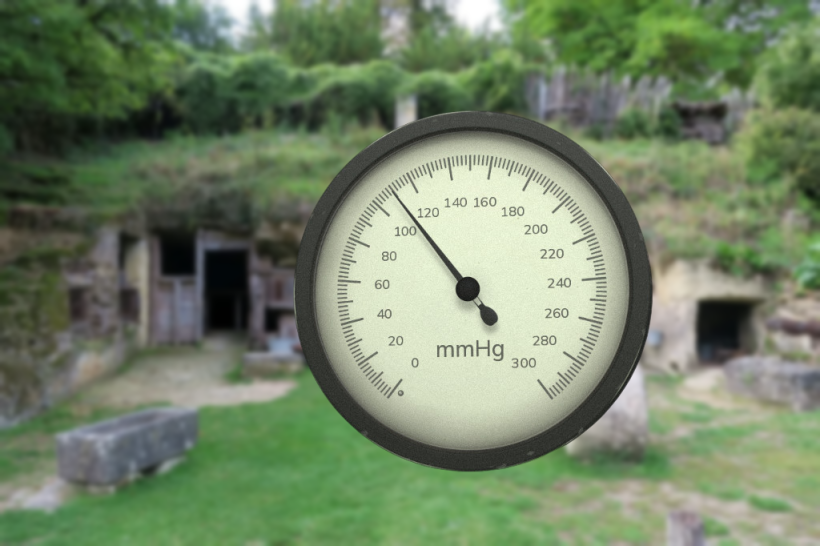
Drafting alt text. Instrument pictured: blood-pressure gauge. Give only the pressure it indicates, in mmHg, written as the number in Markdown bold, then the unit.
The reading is **110** mmHg
